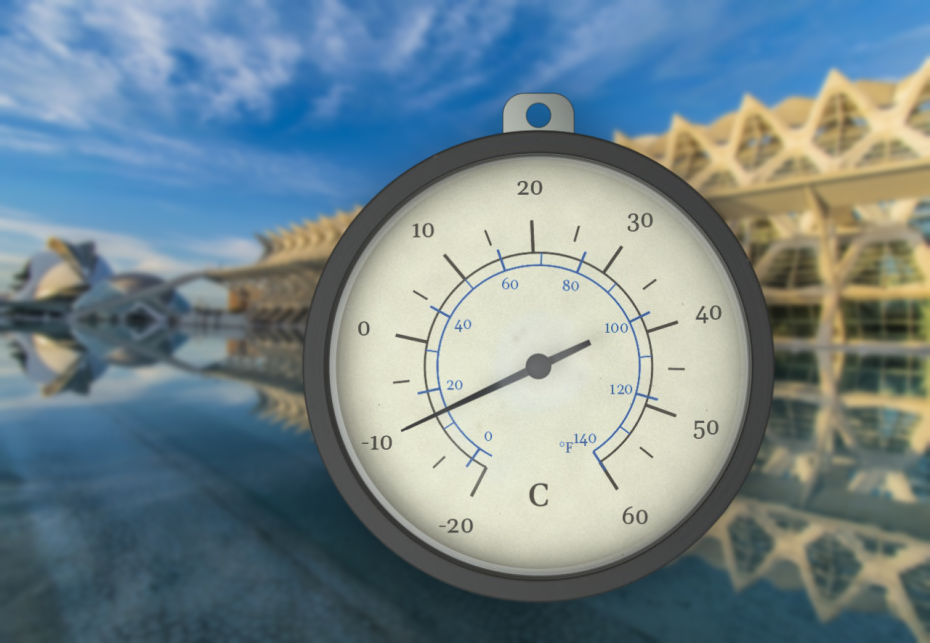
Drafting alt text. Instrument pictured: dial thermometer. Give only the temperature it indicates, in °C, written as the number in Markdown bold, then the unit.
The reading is **-10** °C
